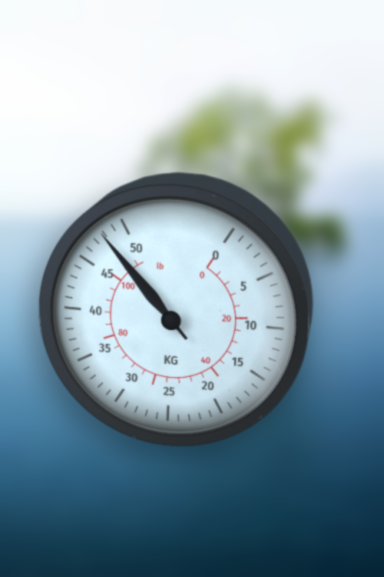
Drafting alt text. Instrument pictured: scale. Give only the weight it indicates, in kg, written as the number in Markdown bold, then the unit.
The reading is **48** kg
